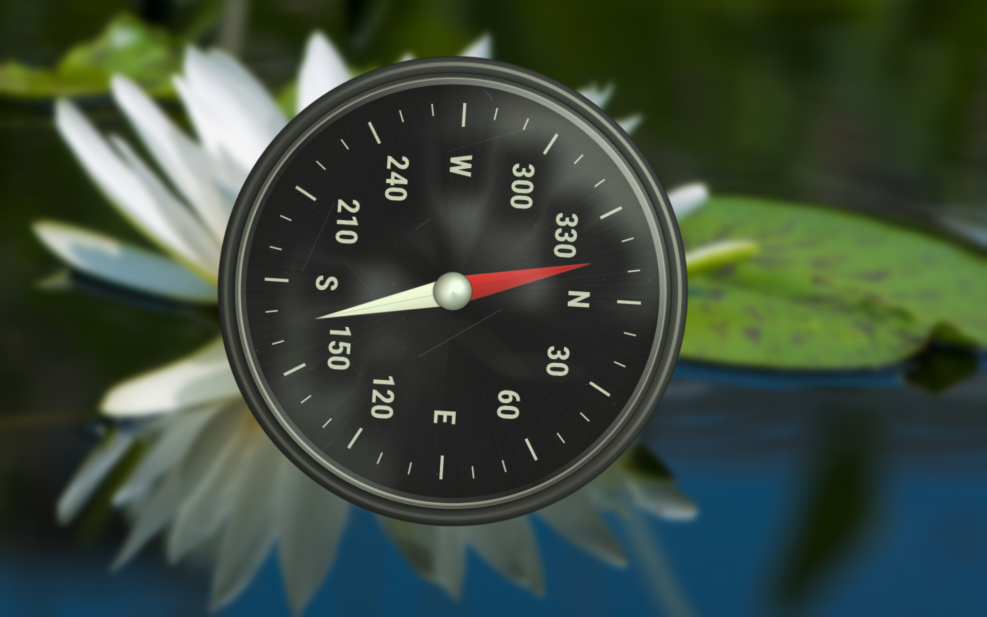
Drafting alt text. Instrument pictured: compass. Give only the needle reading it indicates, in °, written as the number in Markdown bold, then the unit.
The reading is **345** °
